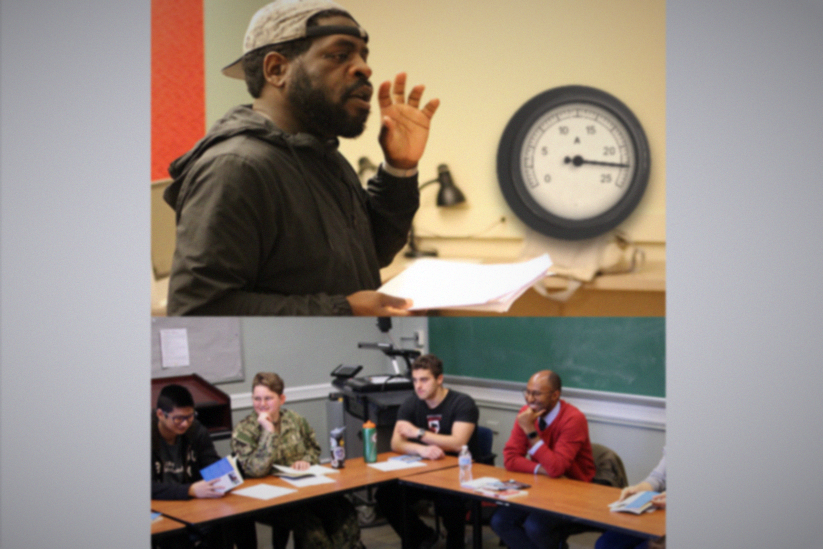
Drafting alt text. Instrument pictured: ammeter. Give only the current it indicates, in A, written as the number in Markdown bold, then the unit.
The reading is **22.5** A
